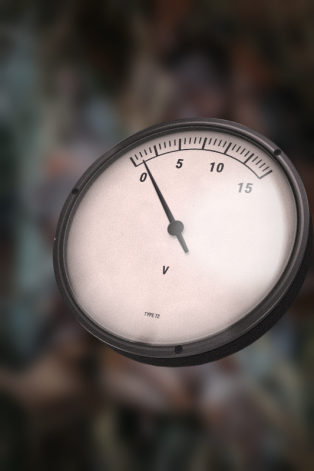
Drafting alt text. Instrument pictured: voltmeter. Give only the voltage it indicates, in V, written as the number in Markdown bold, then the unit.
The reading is **1** V
